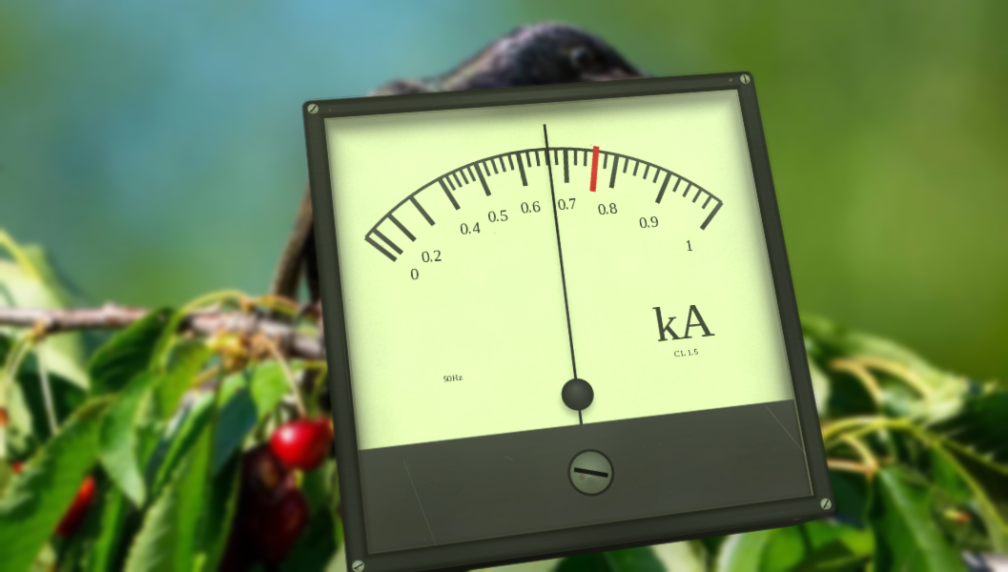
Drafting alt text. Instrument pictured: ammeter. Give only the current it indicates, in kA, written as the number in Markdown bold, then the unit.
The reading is **0.66** kA
